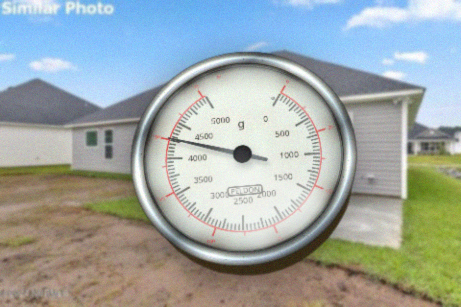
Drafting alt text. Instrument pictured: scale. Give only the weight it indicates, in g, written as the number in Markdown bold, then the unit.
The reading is **4250** g
